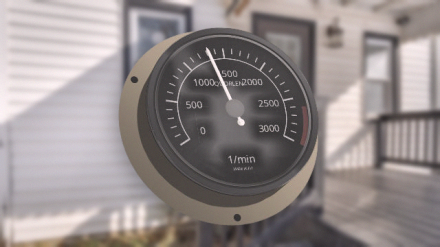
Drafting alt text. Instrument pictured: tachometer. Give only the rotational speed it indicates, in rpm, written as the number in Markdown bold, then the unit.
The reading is **1300** rpm
